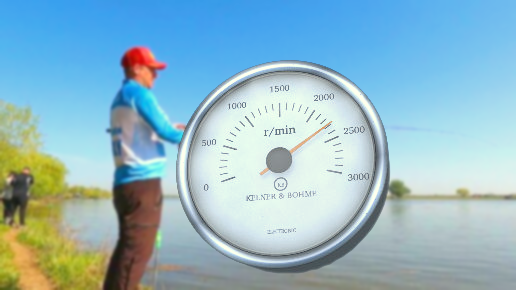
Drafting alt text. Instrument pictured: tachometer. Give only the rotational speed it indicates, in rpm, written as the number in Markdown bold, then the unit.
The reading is **2300** rpm
